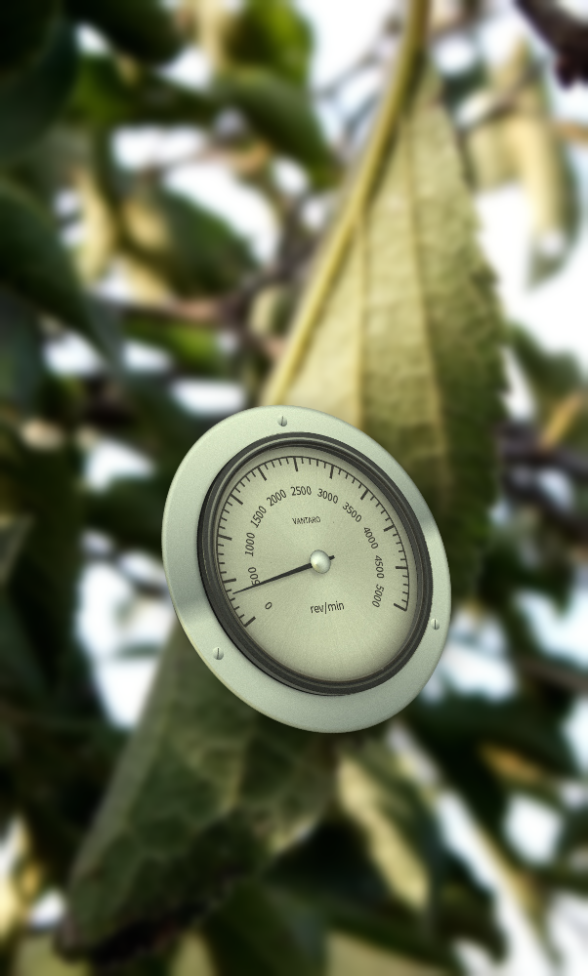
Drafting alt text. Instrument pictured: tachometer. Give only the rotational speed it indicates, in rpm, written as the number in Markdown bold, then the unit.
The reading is **350** rpm
